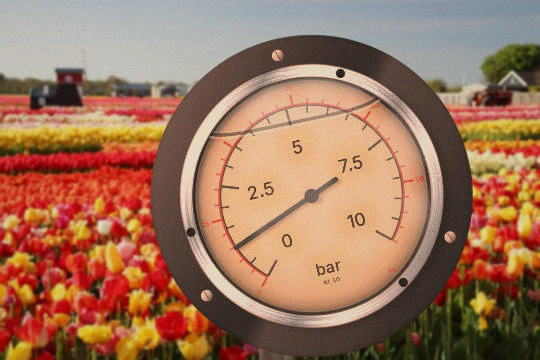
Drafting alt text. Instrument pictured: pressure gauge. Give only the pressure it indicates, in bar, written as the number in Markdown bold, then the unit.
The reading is **1** bar
